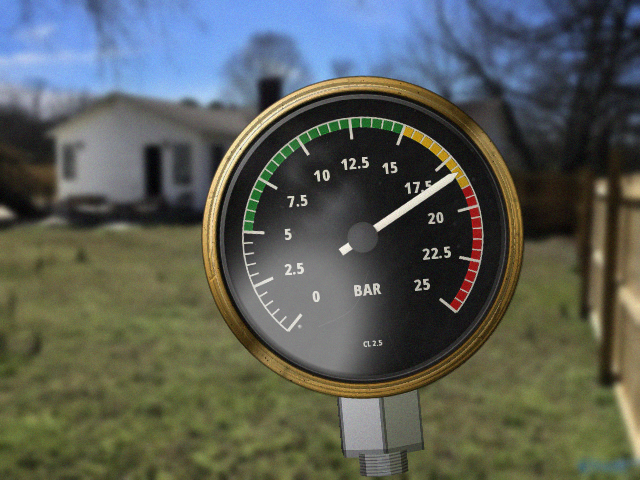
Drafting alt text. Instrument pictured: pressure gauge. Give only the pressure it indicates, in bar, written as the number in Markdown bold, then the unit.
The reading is **18.25** bar
